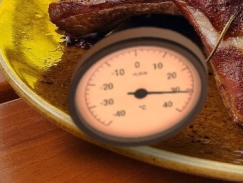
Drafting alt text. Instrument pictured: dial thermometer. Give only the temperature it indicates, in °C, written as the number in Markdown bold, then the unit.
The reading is **30** °C
